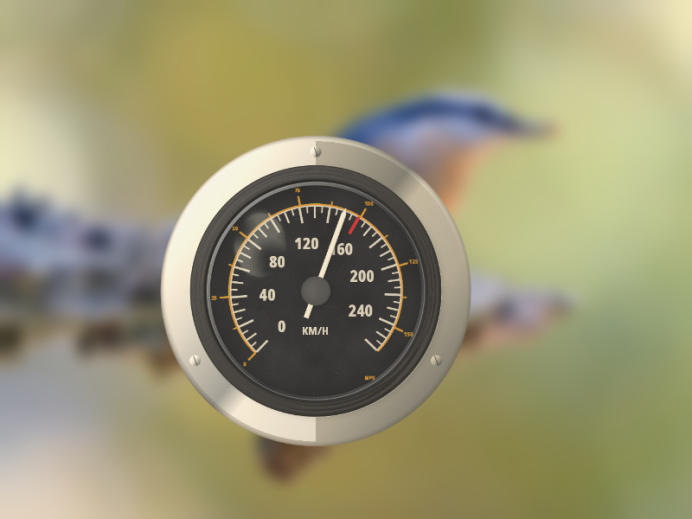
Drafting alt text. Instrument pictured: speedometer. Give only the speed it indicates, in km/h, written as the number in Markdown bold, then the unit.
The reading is **150** km/h
